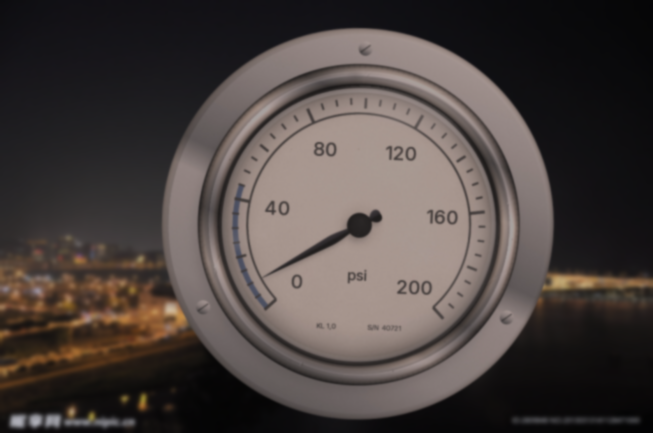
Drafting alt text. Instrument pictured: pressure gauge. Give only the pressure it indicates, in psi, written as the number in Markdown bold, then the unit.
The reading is **10** psi
